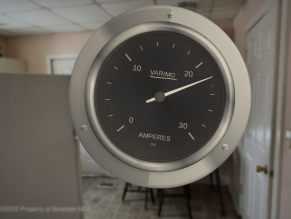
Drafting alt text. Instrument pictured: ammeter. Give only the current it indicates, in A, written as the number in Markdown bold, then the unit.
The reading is **22** A
